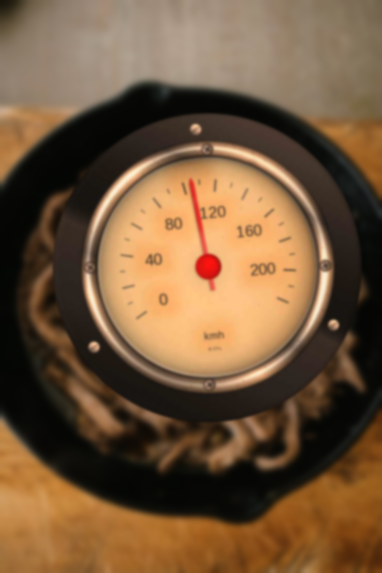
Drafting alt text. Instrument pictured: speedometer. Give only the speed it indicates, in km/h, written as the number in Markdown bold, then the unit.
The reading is **105** km/h
